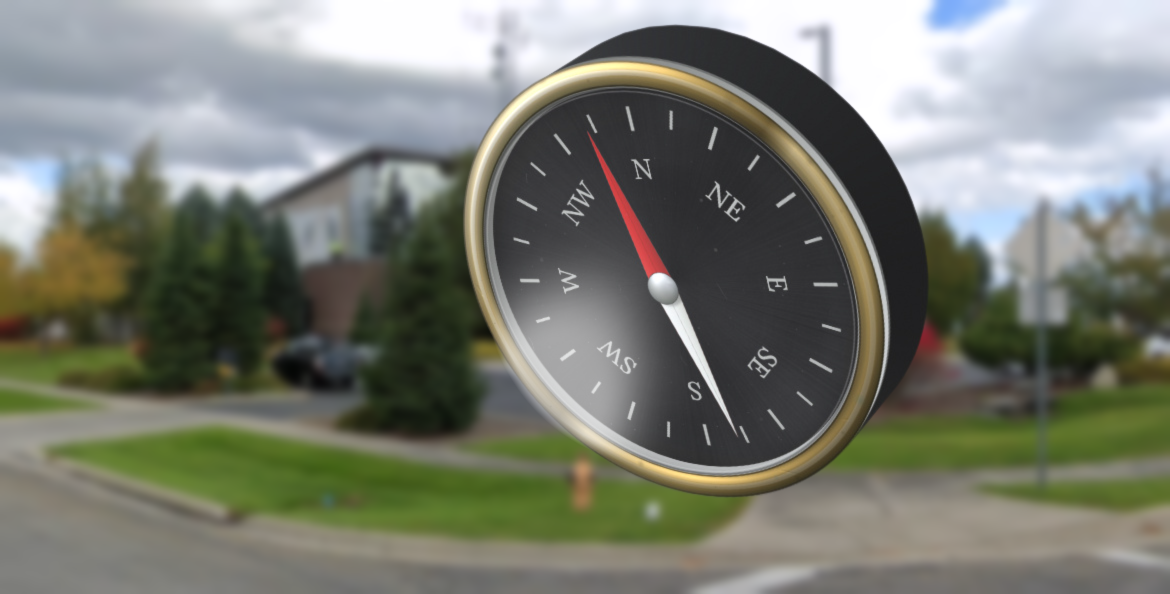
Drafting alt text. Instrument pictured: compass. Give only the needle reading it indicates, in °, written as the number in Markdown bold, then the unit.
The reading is **345** °
